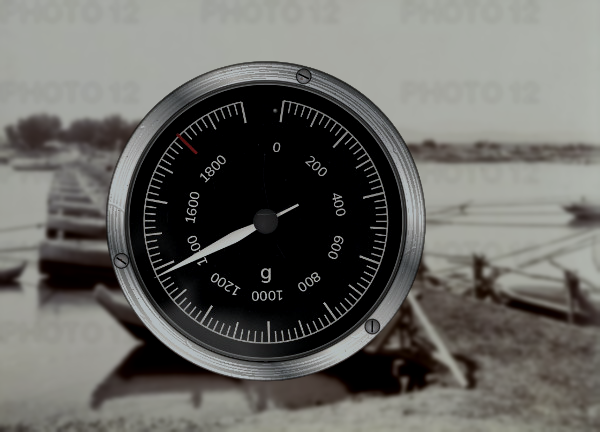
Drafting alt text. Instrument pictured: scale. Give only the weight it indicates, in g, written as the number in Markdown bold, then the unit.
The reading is **1380** g
